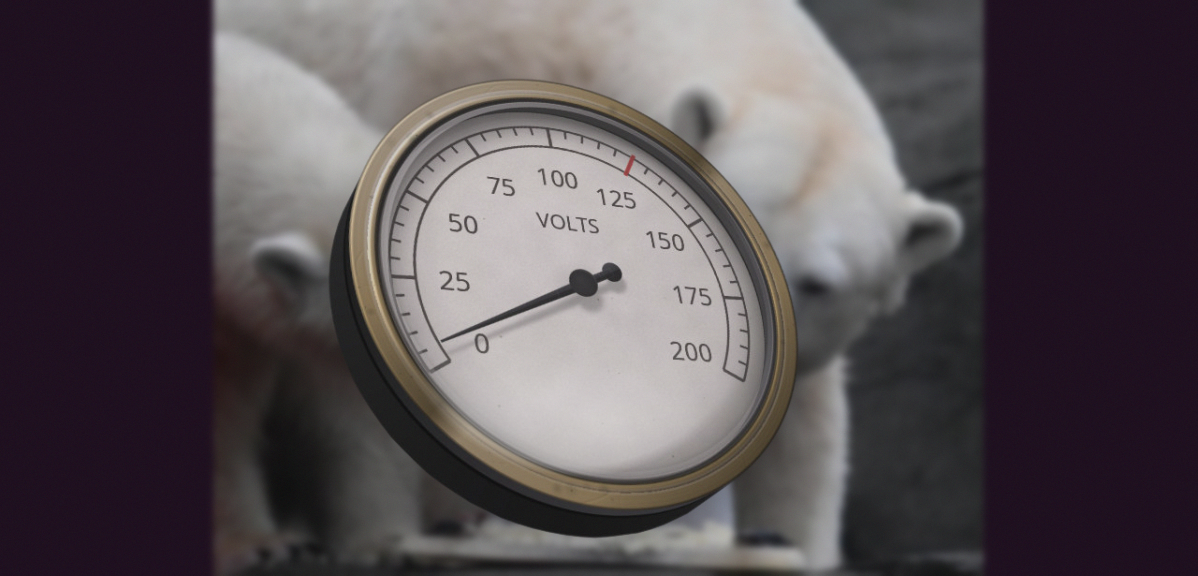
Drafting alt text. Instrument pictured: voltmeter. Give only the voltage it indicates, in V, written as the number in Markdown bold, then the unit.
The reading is **5** V
